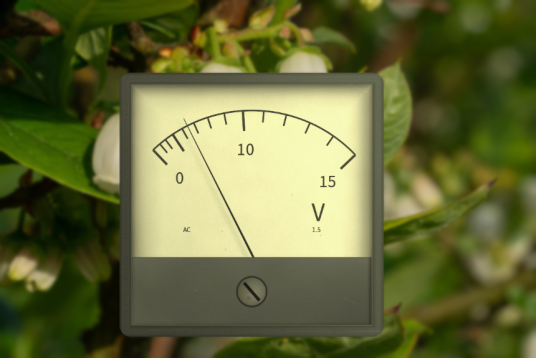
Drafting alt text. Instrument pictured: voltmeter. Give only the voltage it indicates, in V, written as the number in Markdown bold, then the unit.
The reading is **6.5** V
